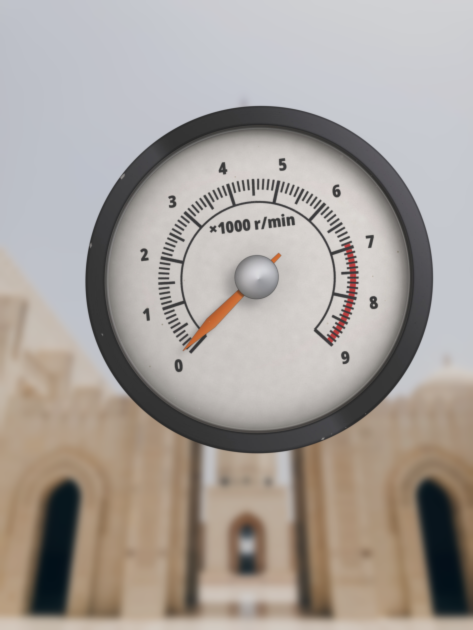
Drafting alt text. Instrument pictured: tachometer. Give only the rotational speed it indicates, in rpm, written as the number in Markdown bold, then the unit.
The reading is **100** rpm
